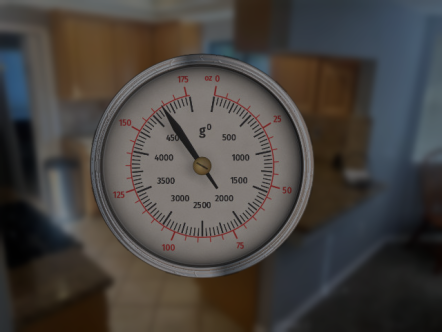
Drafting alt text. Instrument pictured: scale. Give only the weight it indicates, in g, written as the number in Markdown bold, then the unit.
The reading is **4650** g
